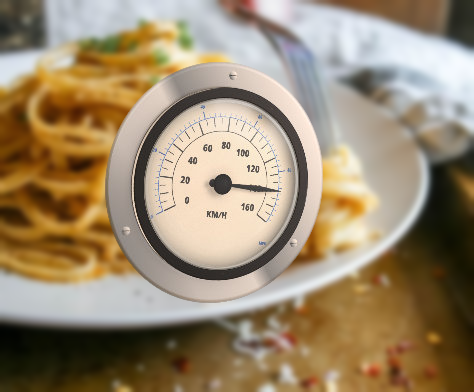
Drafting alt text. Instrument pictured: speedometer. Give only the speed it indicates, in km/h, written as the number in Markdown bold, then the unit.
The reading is **140** km/h
